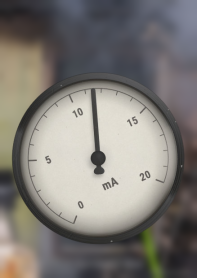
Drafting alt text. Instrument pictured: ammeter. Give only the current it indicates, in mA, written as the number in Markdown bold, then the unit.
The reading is **11.5** mA
